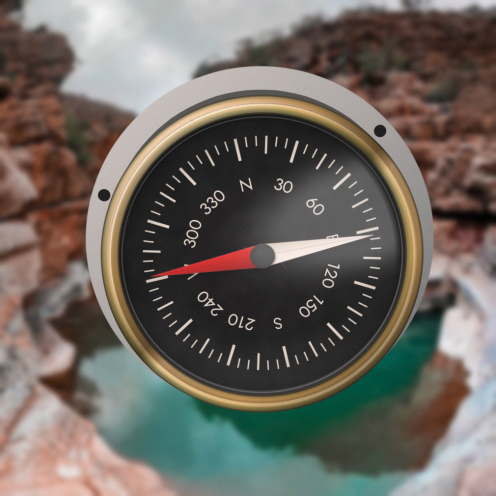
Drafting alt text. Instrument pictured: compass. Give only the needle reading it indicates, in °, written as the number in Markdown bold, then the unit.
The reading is **272.5** °
